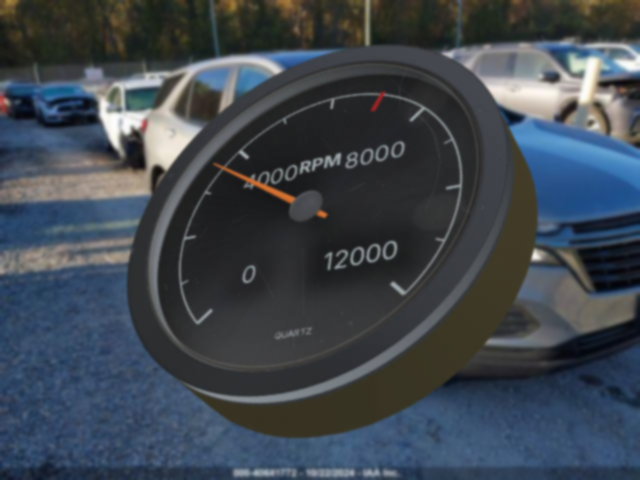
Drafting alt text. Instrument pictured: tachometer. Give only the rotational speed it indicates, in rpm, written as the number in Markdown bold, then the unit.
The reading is **3500** rpm
